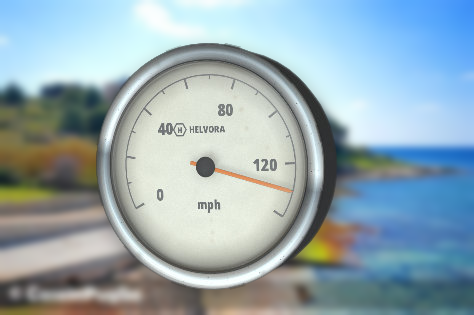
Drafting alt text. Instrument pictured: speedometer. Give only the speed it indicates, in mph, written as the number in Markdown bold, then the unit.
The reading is **130** mph
